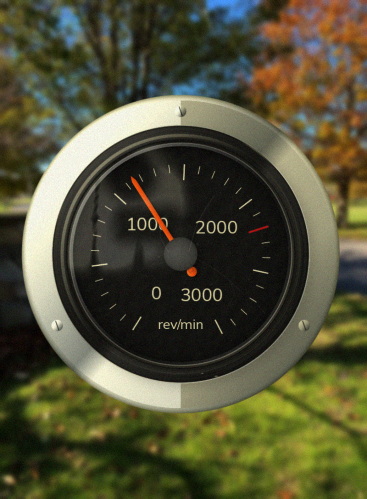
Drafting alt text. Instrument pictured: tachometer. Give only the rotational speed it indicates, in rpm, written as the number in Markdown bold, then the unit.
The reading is **1150** rpm
